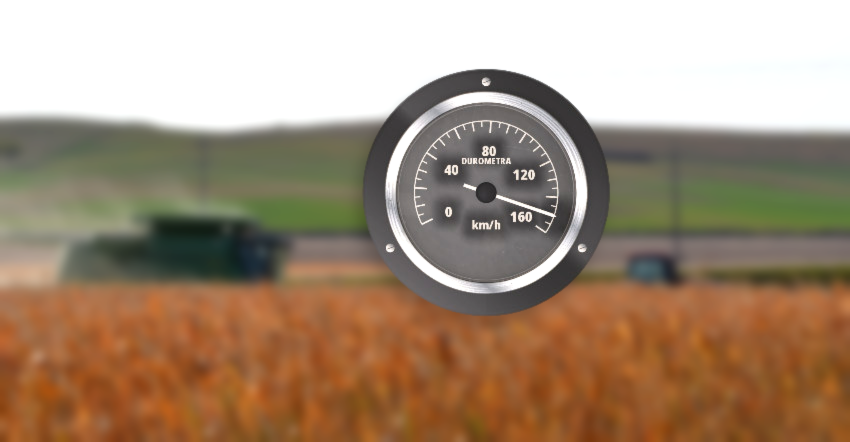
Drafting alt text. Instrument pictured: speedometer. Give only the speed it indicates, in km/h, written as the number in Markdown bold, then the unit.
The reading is **150** km/h
